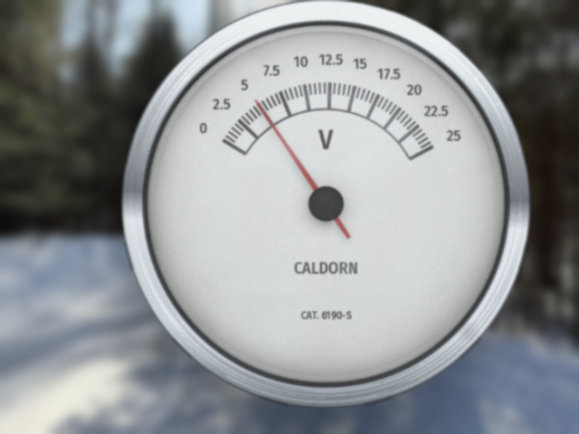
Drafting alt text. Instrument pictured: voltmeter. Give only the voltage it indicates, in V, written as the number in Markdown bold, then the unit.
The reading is **5** V
